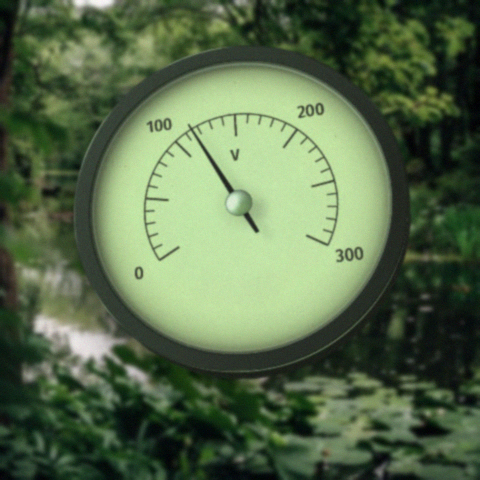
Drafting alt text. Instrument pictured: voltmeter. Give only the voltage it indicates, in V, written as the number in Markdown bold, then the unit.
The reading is **115** V
